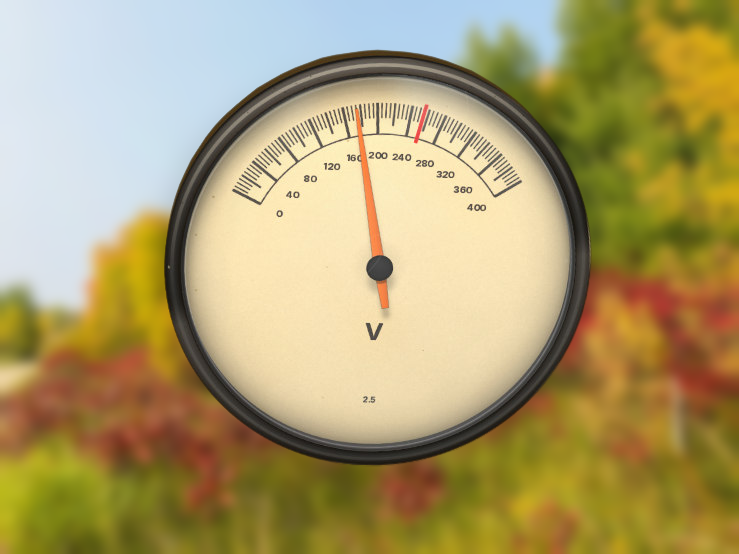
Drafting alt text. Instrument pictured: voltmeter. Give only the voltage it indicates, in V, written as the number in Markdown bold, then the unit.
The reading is **175** V
